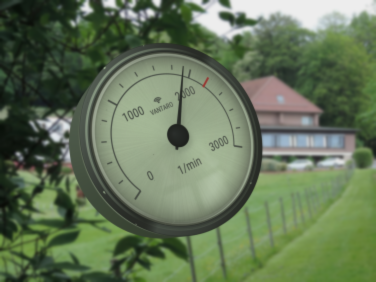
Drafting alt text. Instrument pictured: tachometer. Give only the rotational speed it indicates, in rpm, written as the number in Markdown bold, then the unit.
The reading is **1900** rpm
